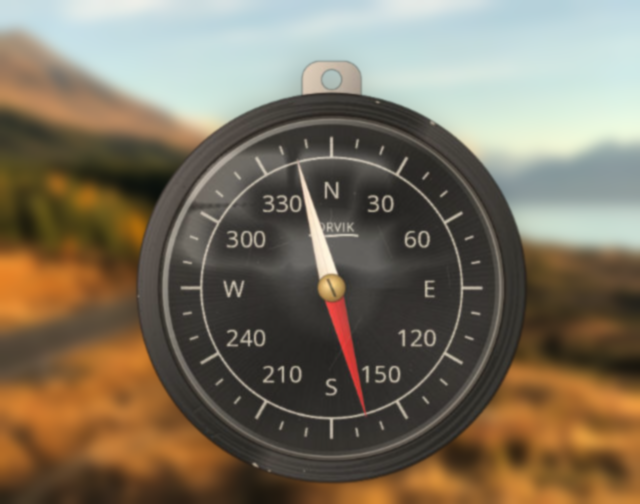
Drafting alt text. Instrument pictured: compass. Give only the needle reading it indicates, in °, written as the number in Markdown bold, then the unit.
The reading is **165** °
